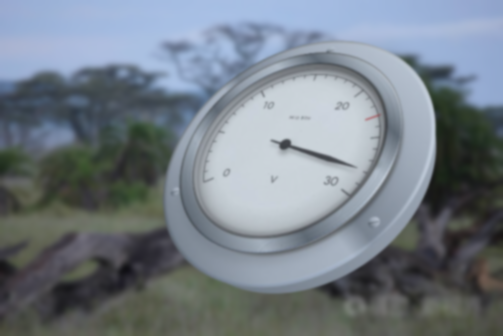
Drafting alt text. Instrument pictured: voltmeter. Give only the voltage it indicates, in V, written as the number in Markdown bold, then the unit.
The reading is **28** V
